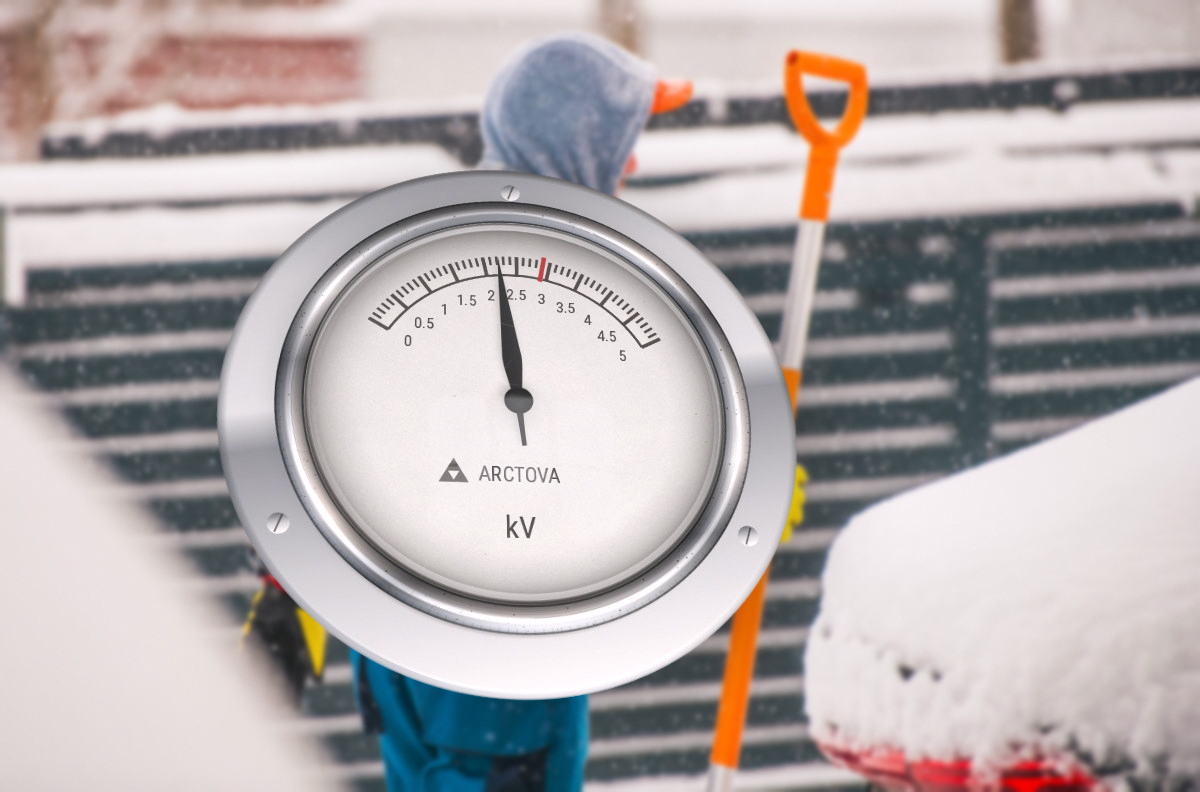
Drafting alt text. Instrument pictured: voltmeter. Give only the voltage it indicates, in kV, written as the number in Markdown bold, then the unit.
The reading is **2.2** kV
